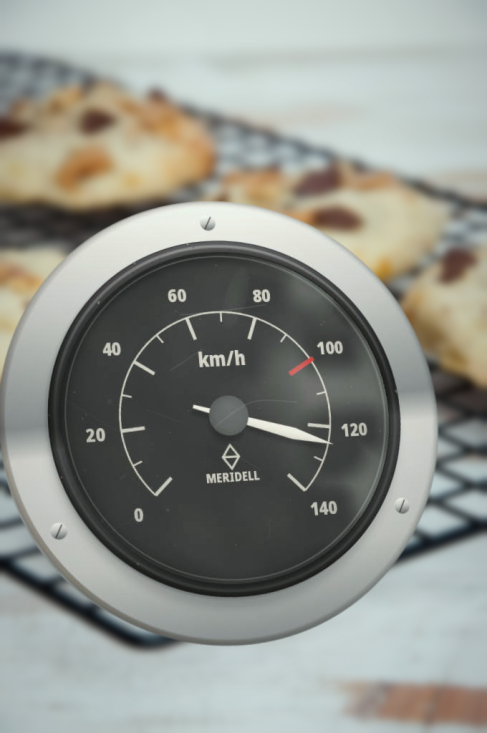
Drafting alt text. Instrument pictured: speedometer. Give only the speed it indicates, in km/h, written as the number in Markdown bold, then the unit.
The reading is **125** km/h
